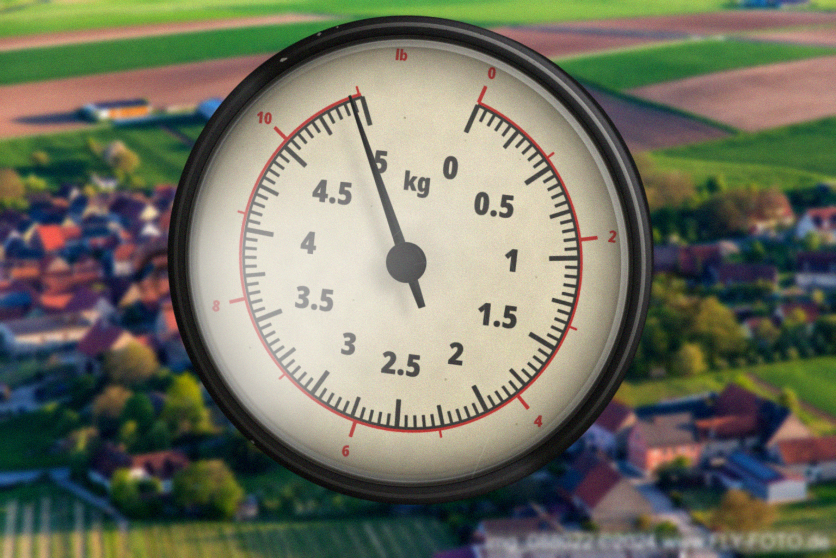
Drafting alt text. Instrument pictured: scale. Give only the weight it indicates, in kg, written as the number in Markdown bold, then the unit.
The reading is **4.95** kg
